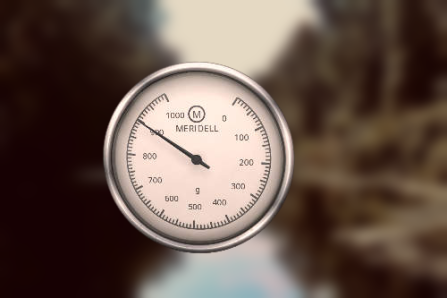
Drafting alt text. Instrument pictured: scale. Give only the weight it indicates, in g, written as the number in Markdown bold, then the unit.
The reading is **900** g
